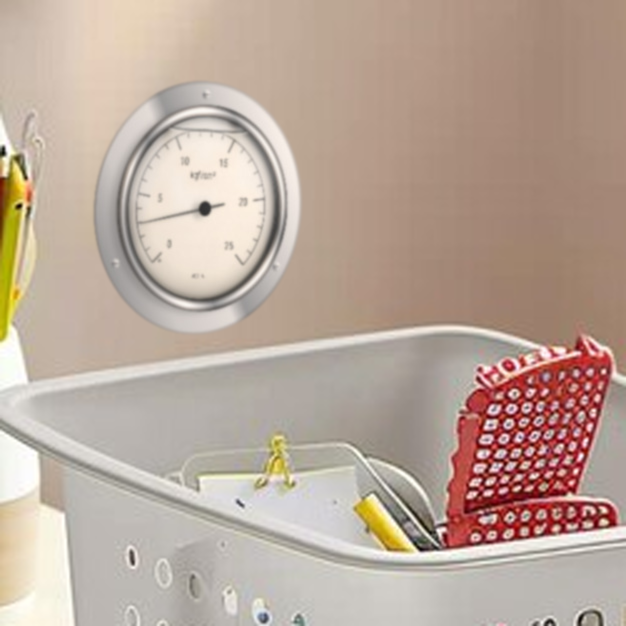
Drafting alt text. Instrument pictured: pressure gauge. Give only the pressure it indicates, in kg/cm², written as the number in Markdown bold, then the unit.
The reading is **3** kg/cm²
